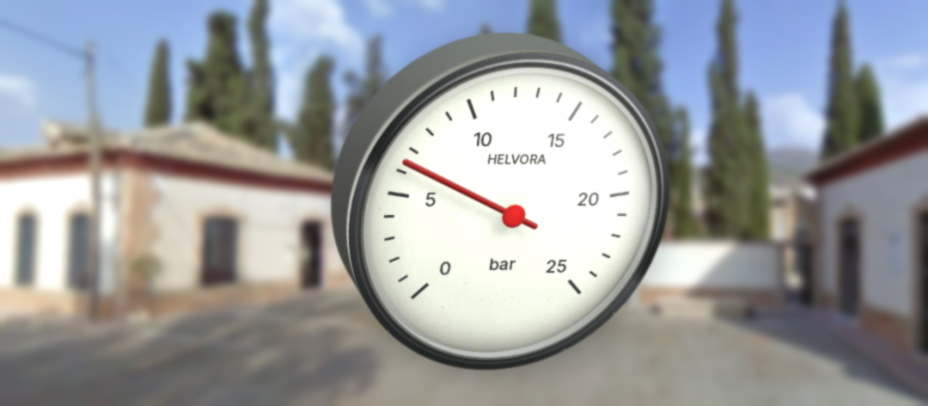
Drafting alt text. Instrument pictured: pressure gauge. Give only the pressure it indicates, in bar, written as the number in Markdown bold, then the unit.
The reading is **6.5** bar
